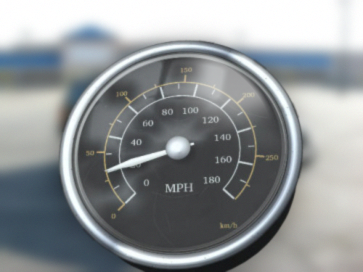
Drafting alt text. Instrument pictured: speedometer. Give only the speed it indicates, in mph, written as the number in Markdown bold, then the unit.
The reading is **20** mph
